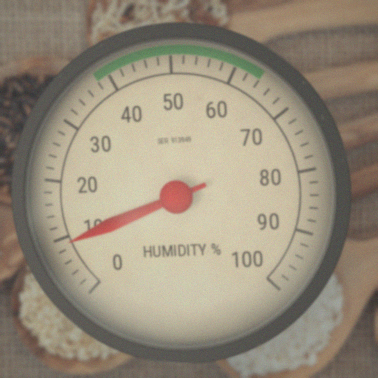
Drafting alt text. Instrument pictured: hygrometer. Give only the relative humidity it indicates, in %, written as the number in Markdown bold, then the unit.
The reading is **9** %
